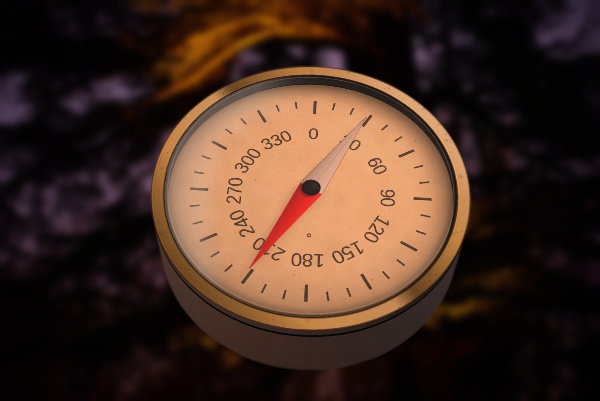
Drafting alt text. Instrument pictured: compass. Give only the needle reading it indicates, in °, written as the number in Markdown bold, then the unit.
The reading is **210** °
